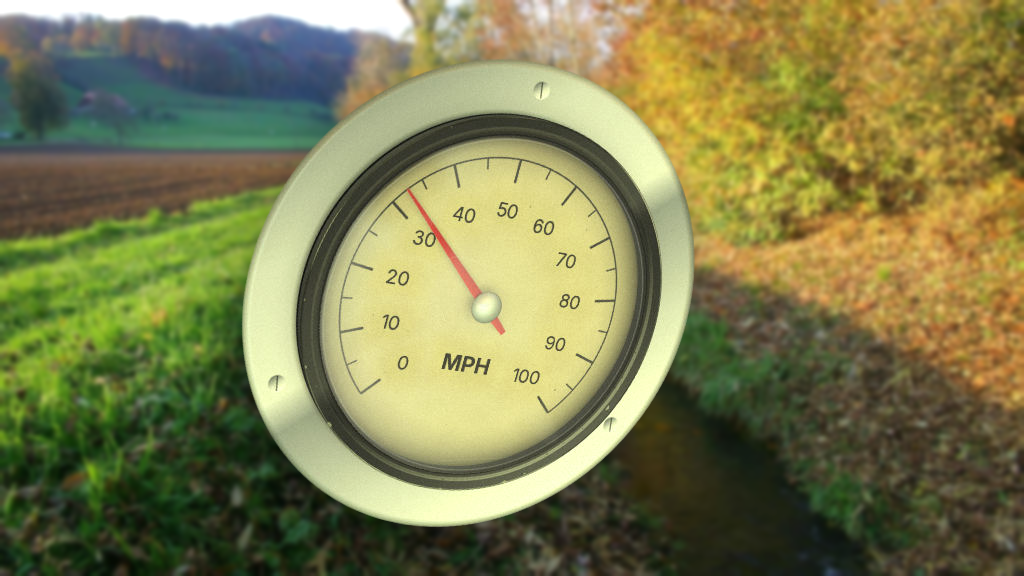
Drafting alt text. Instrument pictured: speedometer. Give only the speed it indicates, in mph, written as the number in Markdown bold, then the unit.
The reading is **32.5** mph
